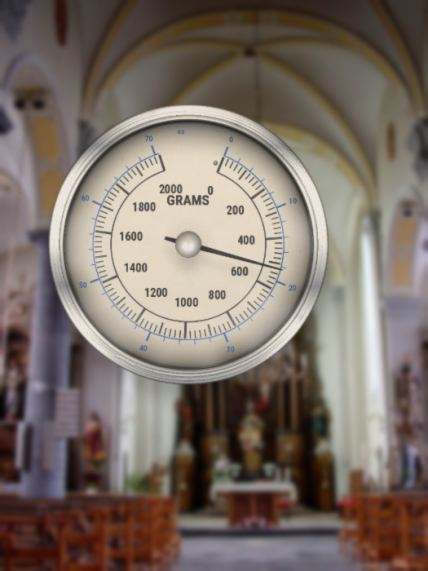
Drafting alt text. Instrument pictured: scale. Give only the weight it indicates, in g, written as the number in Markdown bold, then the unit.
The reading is **520** g
